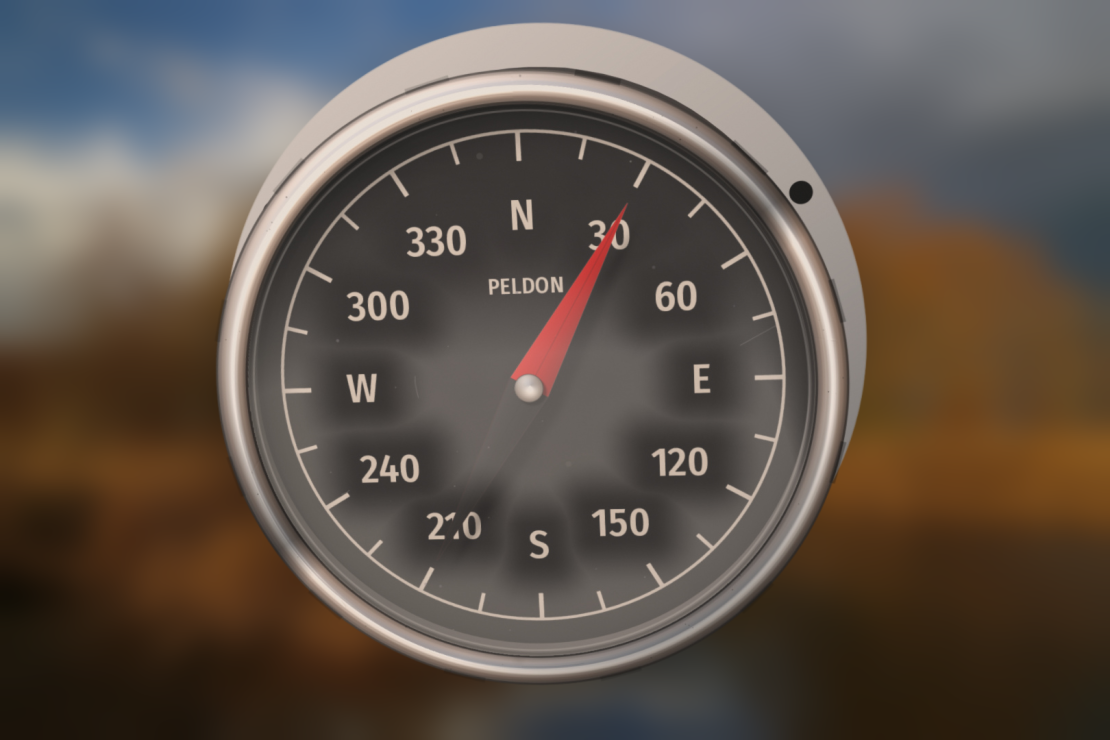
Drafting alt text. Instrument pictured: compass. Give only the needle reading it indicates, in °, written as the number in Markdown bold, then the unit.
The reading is **30** °
